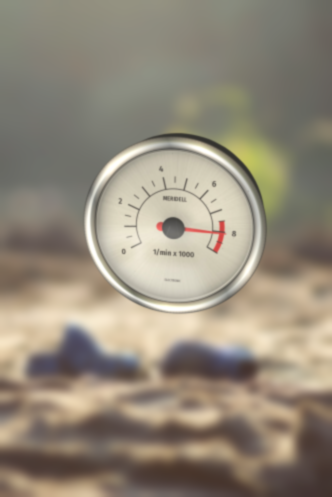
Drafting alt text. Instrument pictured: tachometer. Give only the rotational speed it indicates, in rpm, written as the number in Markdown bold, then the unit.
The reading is **8000** rpm
